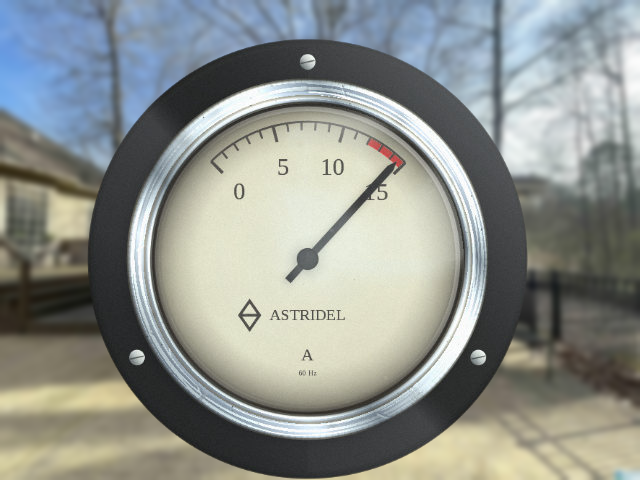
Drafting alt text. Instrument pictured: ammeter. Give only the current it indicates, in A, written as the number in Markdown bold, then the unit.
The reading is **14.5** A
